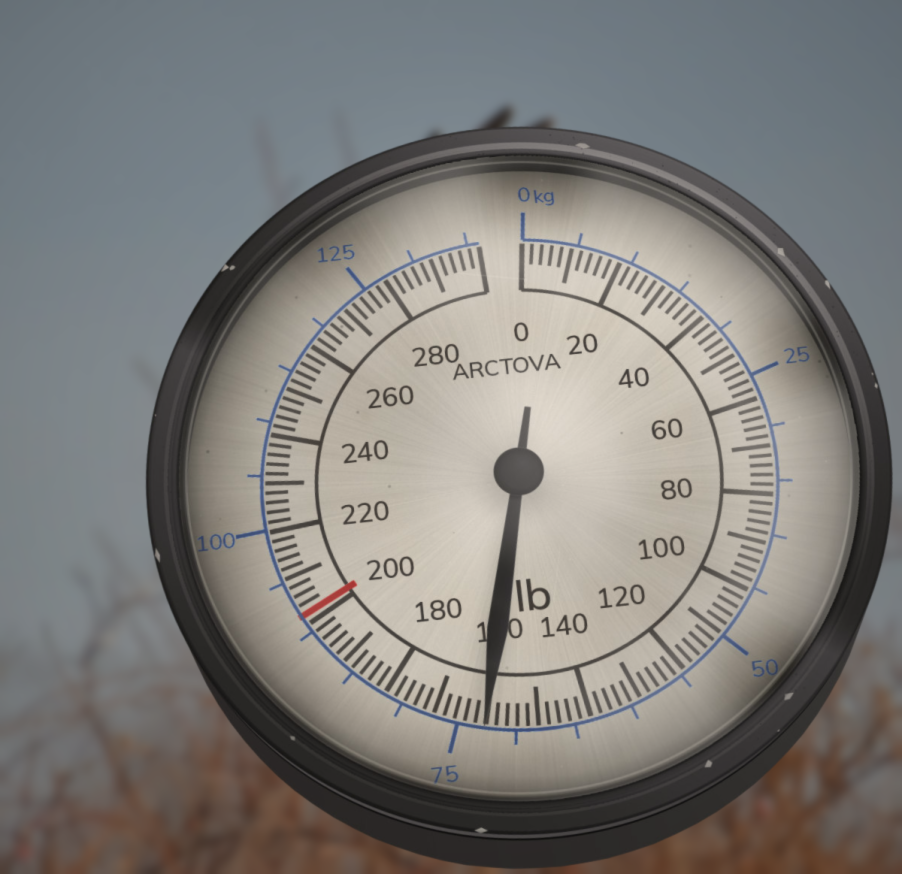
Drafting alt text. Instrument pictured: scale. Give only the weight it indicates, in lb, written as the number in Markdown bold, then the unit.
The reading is **160** lb
